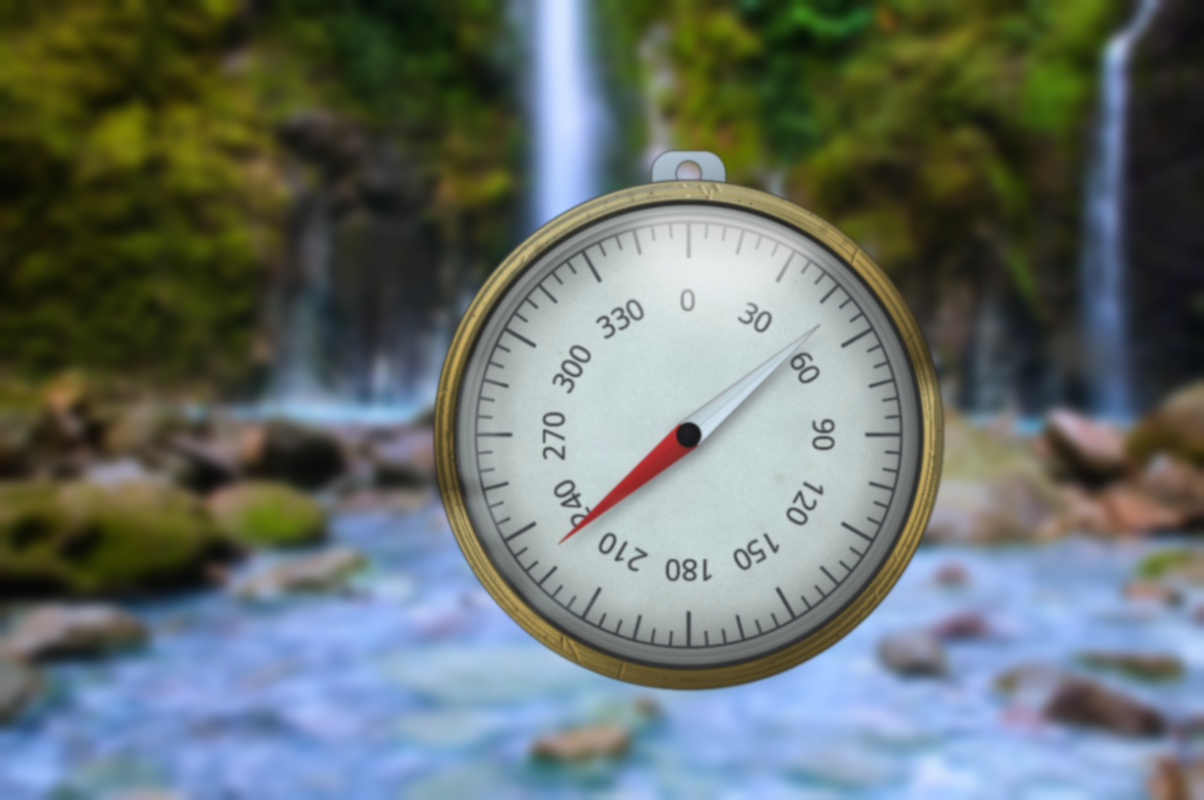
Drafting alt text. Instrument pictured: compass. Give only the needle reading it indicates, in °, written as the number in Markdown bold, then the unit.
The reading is **230** °
